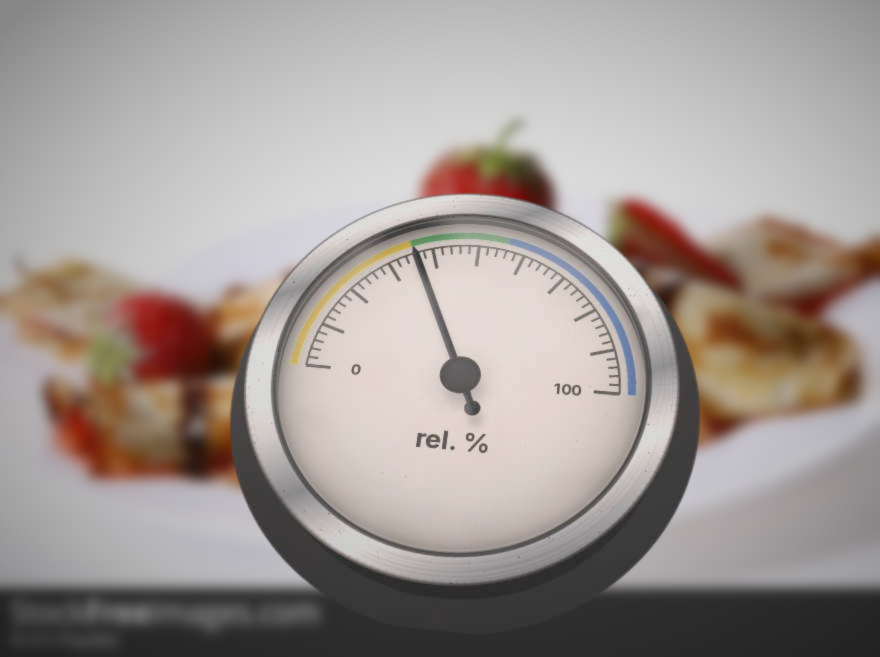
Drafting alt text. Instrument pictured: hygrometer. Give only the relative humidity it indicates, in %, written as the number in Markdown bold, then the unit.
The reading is **36** %
